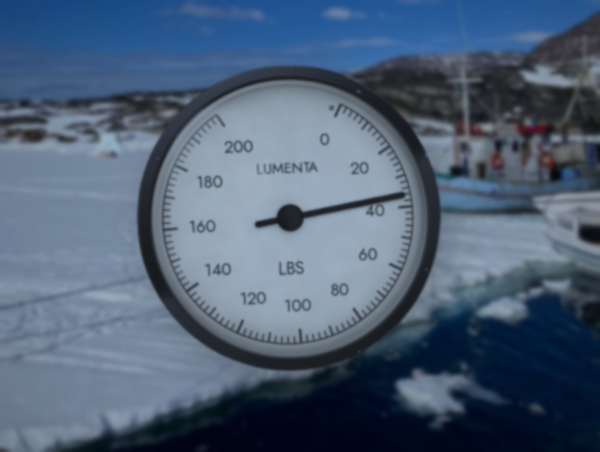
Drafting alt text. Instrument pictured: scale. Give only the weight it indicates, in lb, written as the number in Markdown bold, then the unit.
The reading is **36** lb
